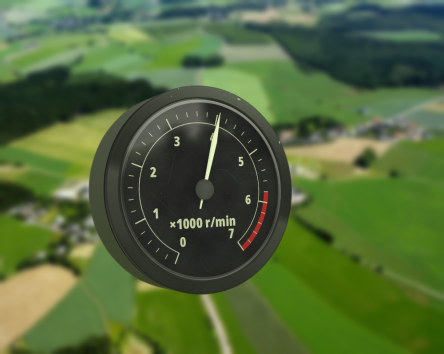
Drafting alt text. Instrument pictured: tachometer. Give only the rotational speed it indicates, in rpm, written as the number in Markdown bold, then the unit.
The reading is **4000** rpm
